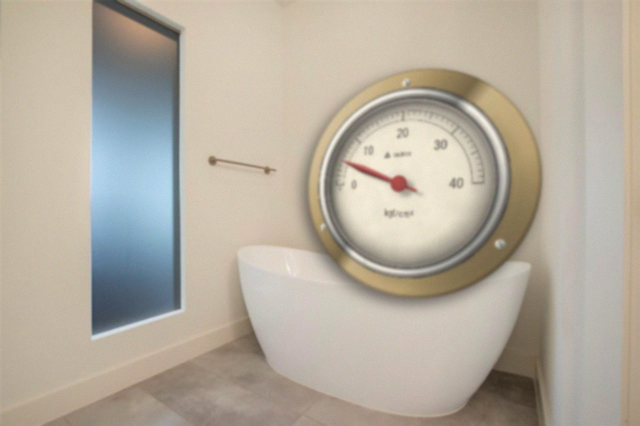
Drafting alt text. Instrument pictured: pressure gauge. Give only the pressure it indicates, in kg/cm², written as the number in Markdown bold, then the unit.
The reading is **5** kg/cm²
